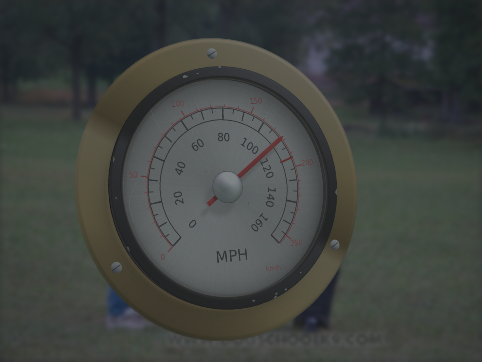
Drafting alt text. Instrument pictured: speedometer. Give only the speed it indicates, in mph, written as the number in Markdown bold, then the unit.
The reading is **110** mph
